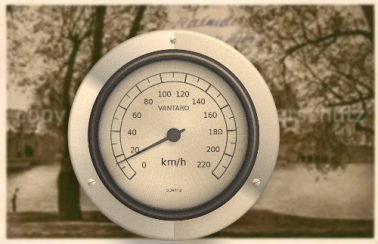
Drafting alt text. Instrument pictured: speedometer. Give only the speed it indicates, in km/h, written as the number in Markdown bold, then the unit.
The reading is **15** km/h
